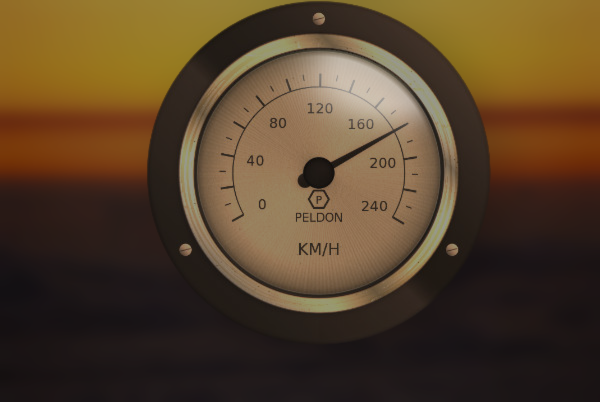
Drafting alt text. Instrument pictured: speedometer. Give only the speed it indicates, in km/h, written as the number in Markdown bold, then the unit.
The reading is **180** km/h
